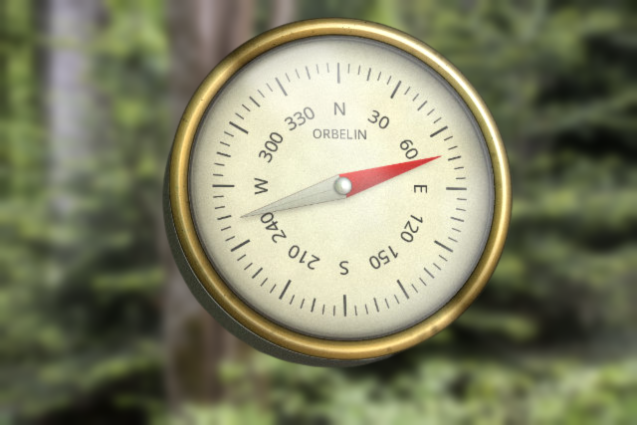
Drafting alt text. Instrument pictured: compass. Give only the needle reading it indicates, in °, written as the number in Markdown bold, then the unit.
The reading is **72.5** °
